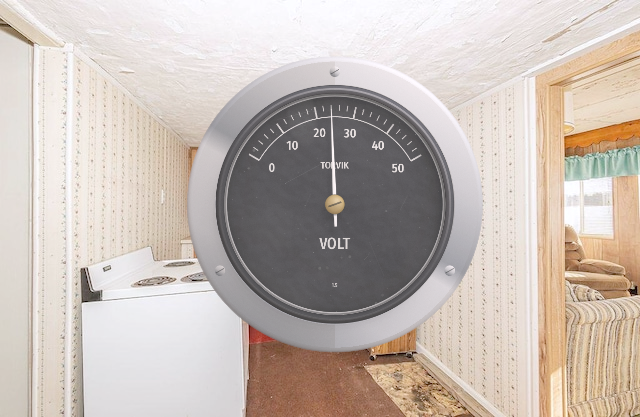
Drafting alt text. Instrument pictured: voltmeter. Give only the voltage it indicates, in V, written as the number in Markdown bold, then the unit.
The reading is **24** V
